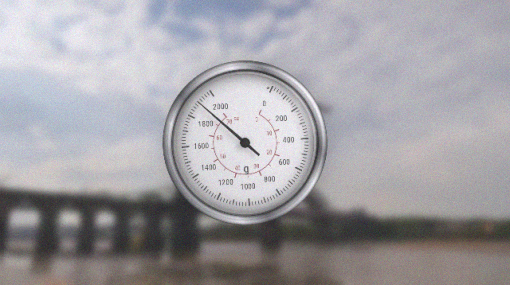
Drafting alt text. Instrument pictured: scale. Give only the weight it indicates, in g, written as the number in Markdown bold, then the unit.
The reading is **1900** g
